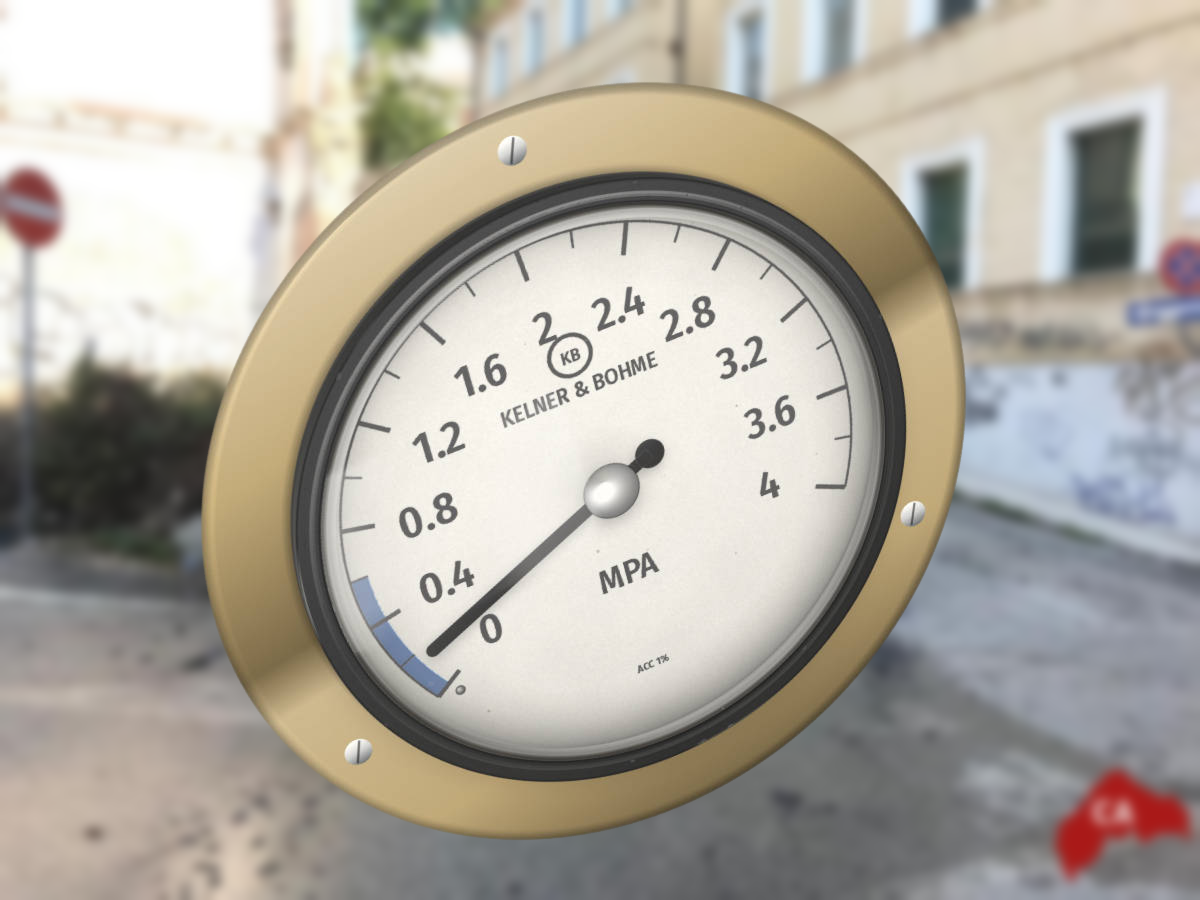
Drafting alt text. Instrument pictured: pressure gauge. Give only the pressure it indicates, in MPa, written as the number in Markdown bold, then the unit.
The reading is **0.2** MPa
